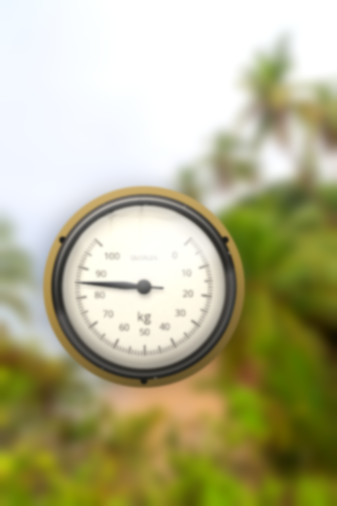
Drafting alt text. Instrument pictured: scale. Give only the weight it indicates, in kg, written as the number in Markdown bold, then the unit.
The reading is **85** kg
